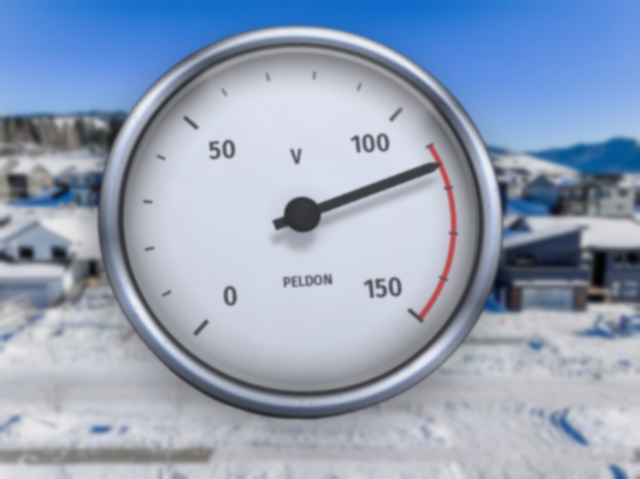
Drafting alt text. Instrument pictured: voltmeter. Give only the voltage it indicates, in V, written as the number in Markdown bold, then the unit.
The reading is **115** V
